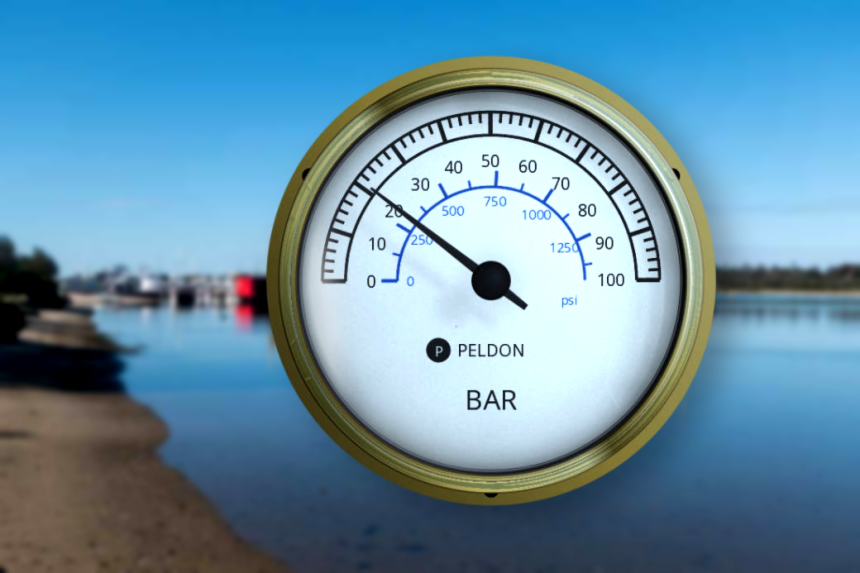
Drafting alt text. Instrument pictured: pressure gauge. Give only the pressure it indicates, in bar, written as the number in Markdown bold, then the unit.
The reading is **21** bar
